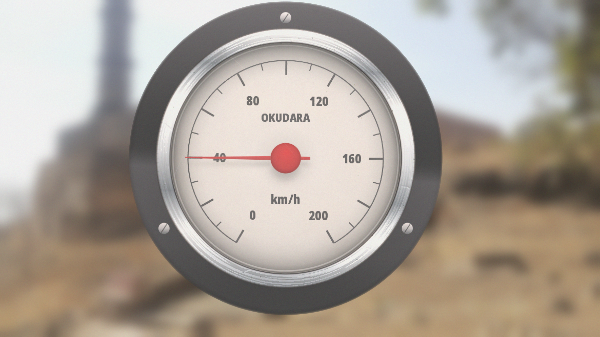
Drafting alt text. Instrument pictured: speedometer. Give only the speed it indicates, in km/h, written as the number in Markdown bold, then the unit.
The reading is **40** km/h
